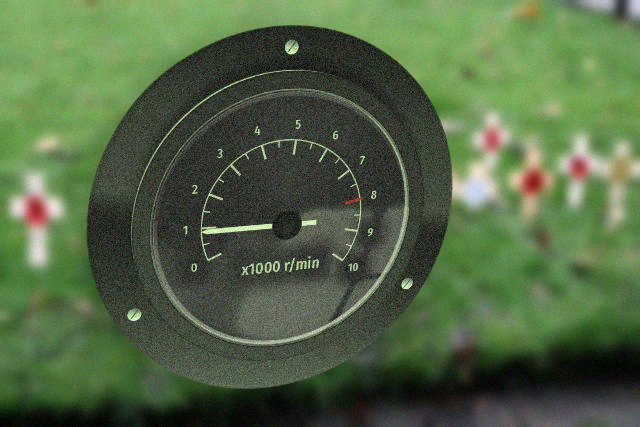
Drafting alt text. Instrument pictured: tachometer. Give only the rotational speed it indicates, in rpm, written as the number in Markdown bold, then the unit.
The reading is **1000** rpm
